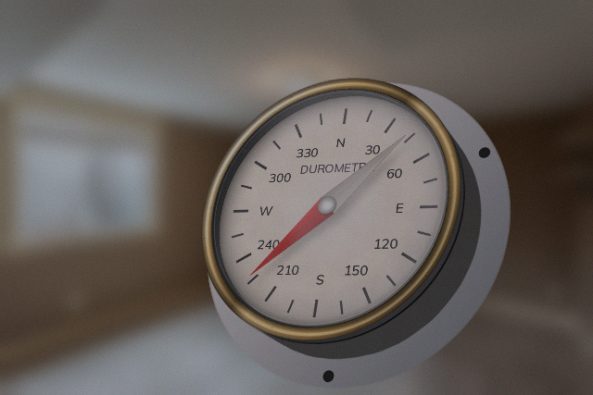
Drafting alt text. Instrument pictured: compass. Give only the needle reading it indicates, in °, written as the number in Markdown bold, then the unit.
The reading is **225** °
